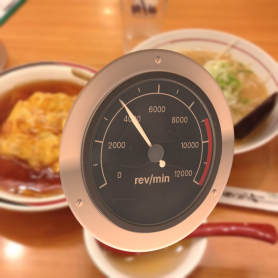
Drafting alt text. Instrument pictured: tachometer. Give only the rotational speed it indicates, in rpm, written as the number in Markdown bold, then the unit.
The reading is **4000** rpm
